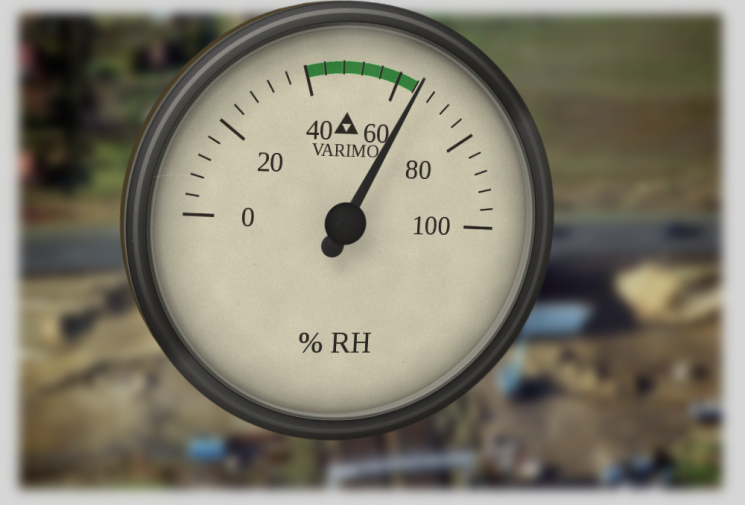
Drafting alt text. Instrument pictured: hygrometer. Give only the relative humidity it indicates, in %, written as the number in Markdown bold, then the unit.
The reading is **64** %
